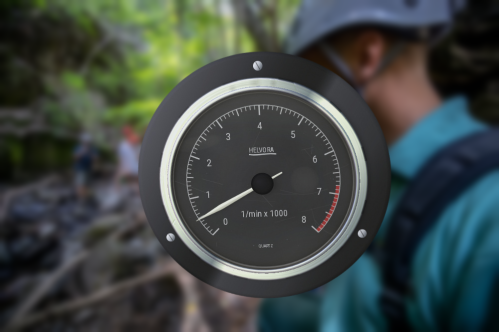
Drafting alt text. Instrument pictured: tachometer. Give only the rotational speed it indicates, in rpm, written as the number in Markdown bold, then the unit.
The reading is **500** rpm
